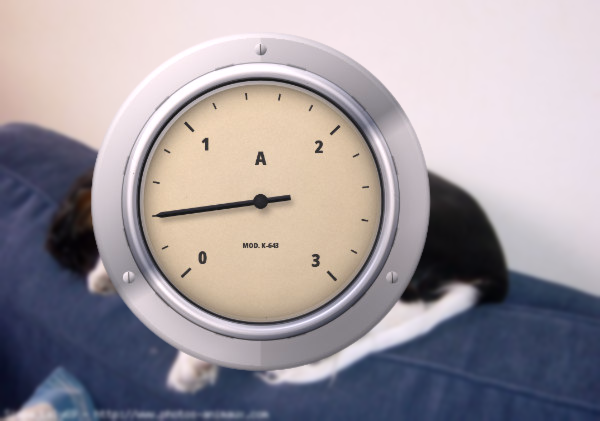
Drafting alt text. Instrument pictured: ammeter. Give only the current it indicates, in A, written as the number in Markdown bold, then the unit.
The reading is **0.4** A
